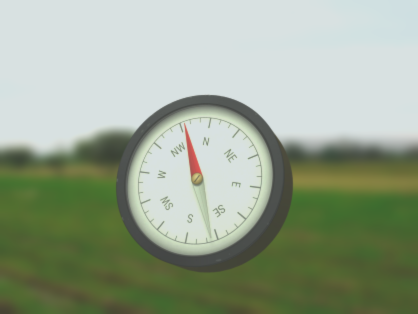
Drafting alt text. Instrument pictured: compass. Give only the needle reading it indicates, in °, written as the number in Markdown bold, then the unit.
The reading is **335** °
